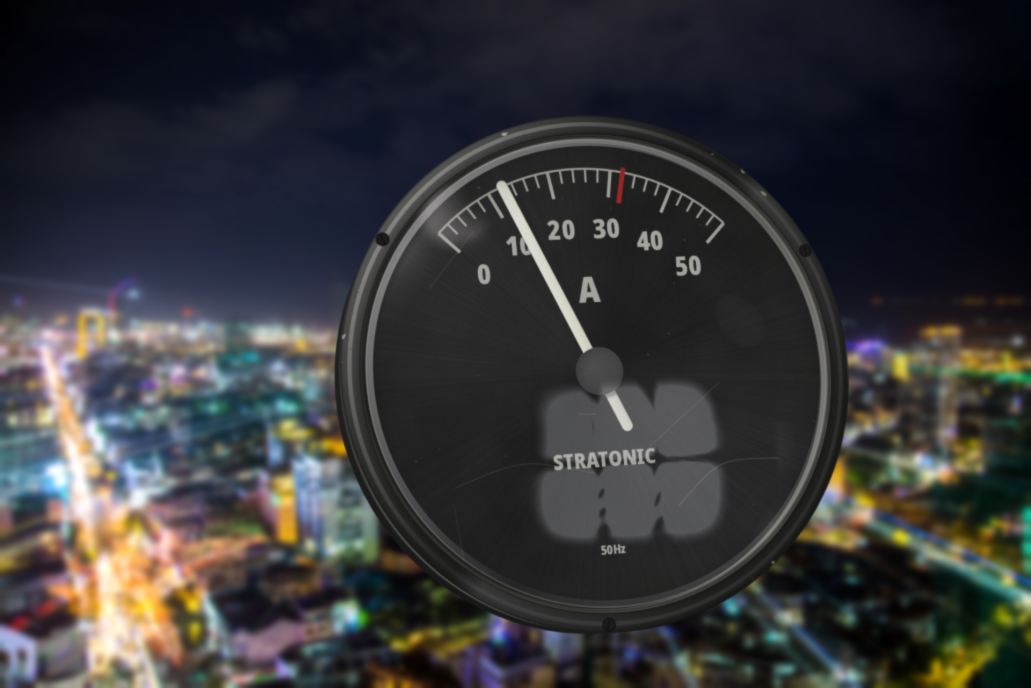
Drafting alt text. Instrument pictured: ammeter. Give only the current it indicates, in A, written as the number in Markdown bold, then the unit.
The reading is **12** A
